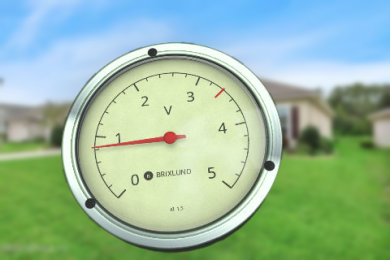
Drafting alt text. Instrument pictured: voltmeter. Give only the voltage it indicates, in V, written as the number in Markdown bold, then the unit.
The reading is **0.8** V
